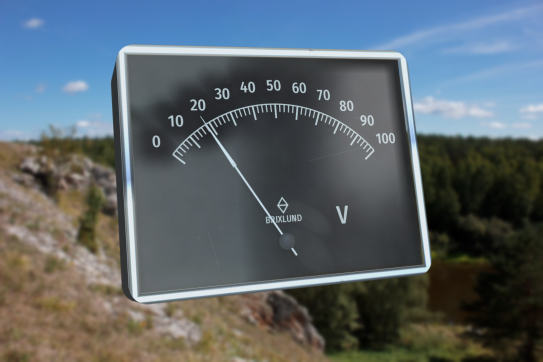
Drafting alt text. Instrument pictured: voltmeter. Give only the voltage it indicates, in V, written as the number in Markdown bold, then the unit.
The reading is **18** V
